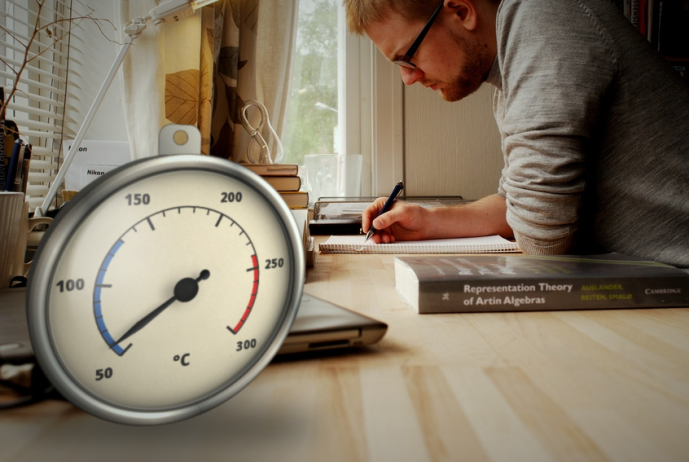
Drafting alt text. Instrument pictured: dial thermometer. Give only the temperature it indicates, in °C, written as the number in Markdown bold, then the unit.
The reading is **60** °C
